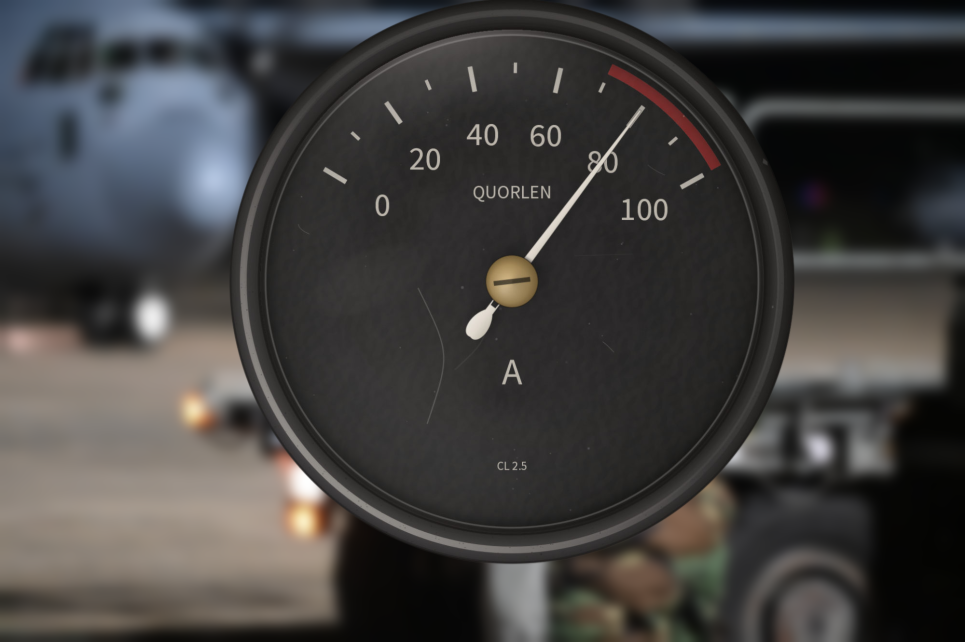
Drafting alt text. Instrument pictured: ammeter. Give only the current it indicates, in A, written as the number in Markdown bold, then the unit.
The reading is **80** A
